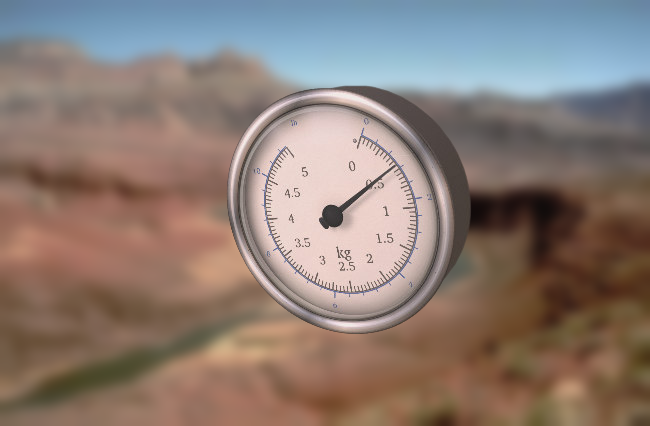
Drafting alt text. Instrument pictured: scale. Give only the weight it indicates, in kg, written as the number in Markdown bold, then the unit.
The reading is **0.5** kg
